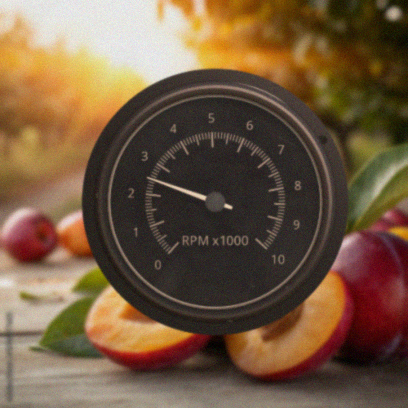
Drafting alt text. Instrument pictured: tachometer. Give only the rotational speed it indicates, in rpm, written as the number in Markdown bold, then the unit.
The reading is **2500** rpm
